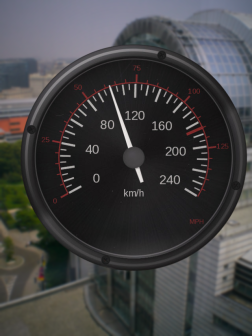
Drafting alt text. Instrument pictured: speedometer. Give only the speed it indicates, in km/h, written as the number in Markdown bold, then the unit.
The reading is **100** km/h
